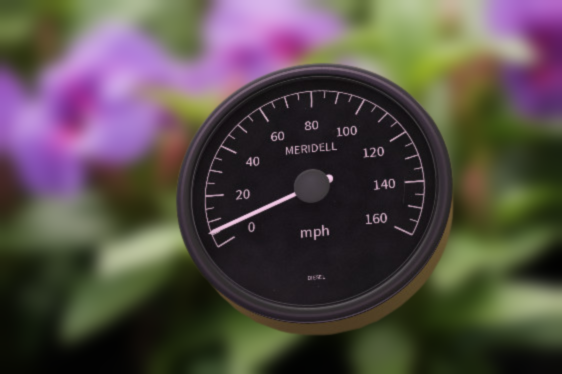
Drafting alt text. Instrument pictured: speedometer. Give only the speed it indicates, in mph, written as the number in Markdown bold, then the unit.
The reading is **5** mph
